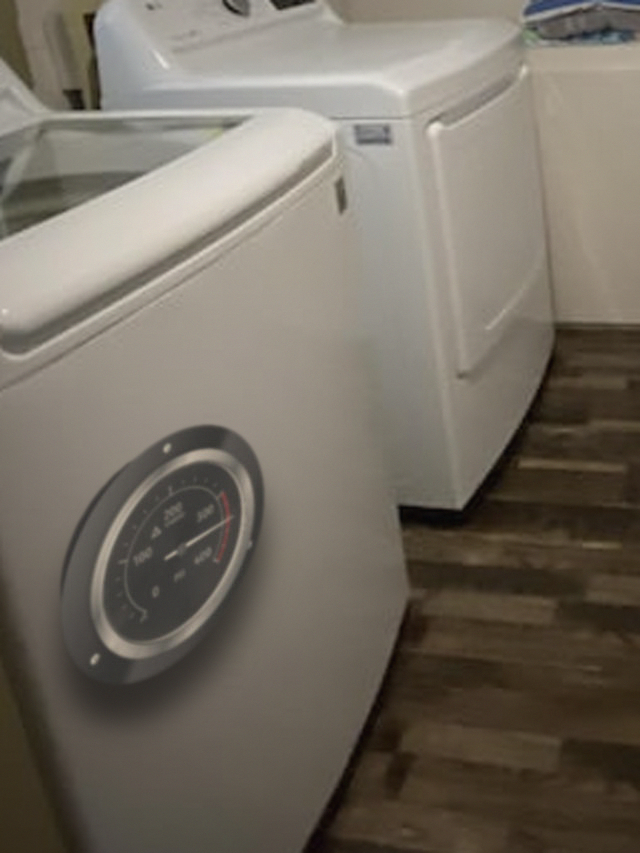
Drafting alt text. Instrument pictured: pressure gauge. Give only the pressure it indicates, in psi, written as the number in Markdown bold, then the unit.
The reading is **340** psi
